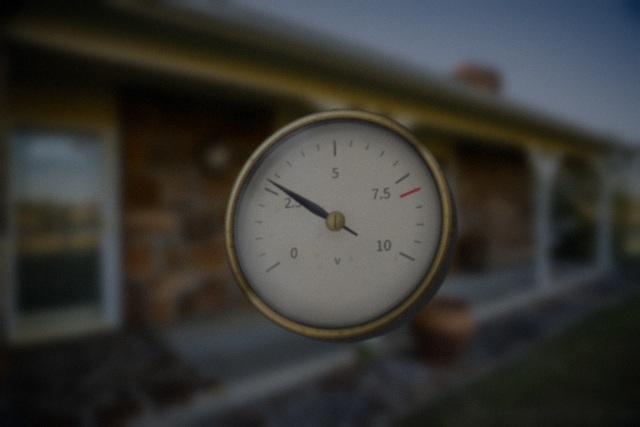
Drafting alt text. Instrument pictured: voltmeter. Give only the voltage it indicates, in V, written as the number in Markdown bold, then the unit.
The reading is **2.75** V
